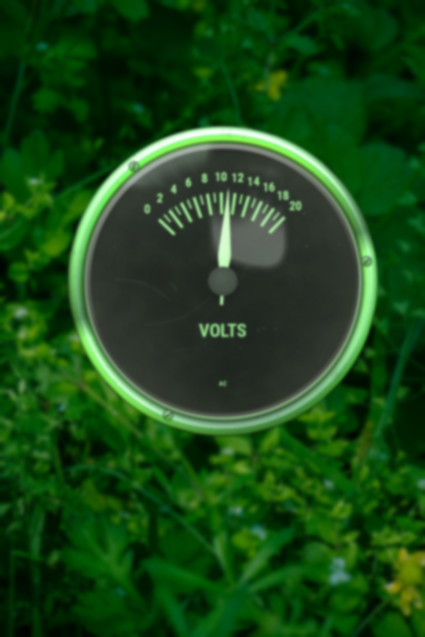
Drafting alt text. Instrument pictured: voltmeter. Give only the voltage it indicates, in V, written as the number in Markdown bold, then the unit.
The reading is **11** V
